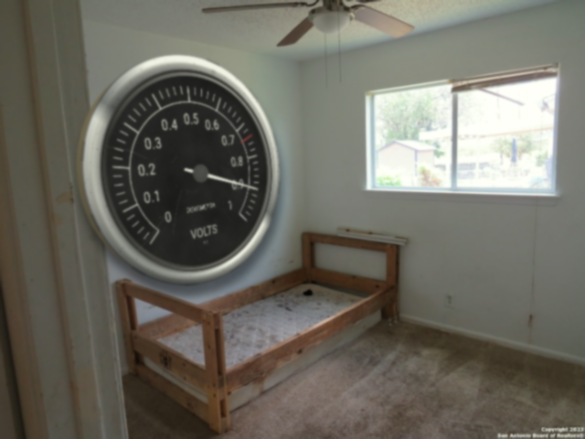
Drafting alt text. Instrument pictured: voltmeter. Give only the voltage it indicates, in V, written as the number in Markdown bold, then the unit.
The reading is **0.9** V
